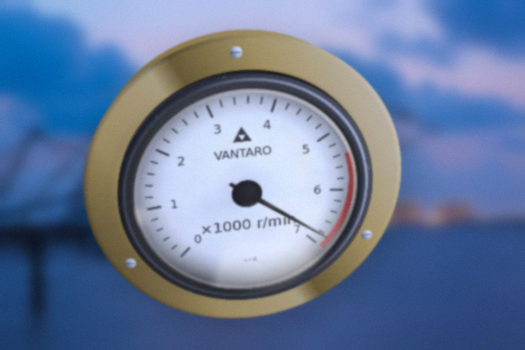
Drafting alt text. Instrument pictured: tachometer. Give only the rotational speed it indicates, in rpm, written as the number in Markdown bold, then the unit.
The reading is **6800** rpm
